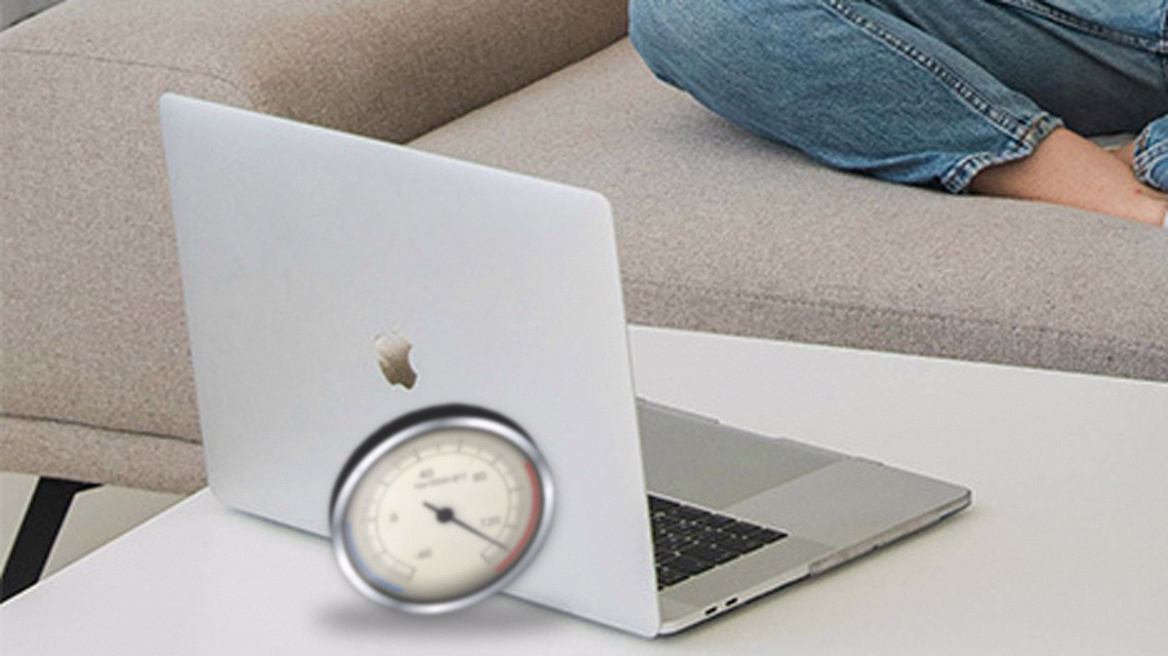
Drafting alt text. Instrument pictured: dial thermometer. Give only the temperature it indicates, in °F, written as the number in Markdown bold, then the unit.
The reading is **130** °F
